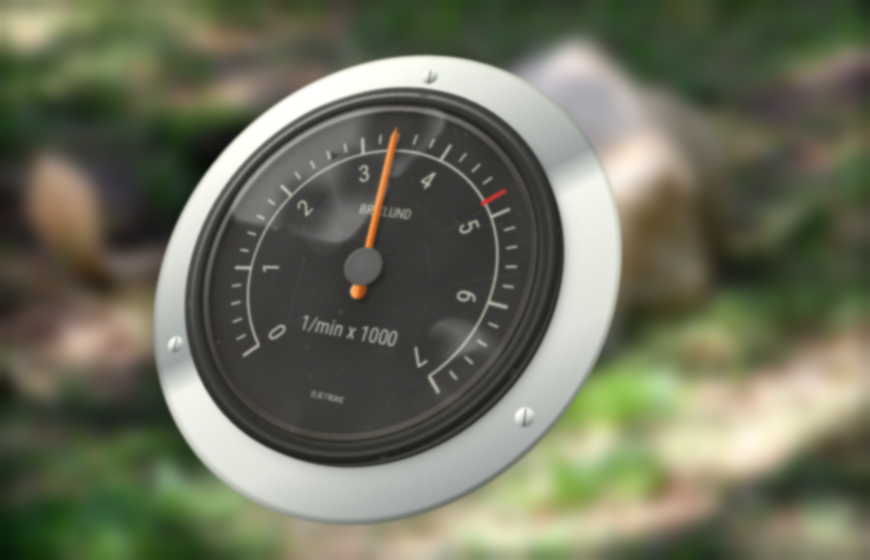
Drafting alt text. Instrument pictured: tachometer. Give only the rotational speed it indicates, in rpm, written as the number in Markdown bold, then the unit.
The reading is **3400** rpm
